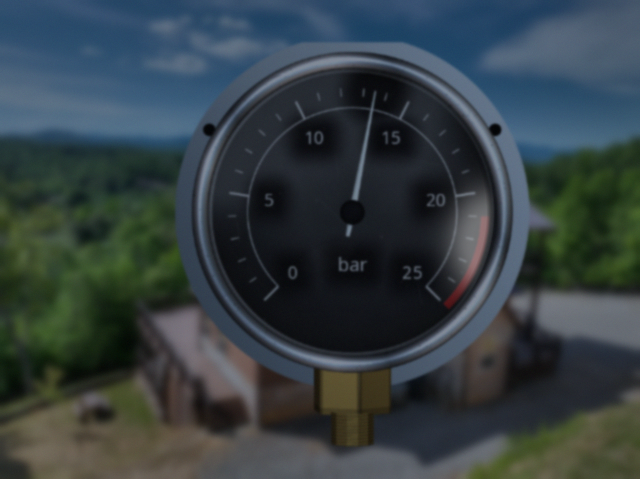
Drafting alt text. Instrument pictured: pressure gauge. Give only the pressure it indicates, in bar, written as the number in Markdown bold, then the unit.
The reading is **13.5** bar
